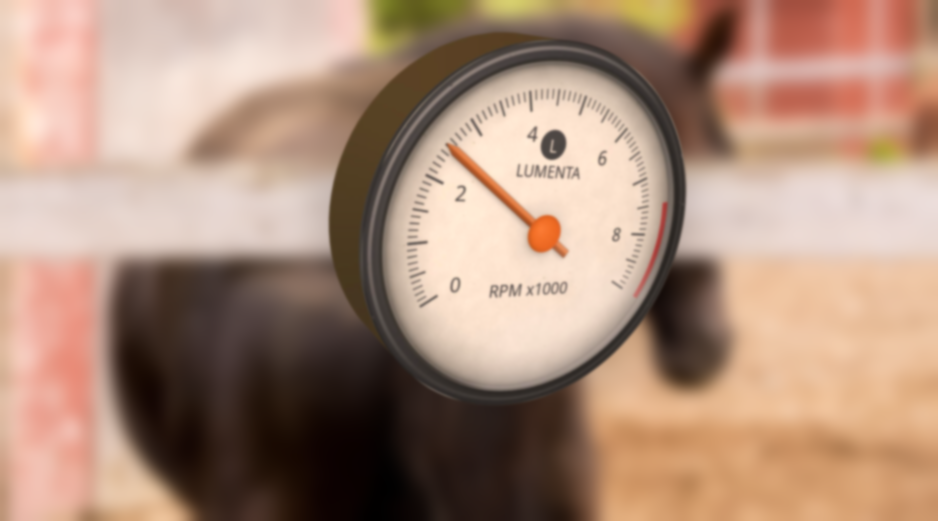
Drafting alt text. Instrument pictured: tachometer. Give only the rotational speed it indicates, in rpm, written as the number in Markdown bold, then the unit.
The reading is **2500** rpm
